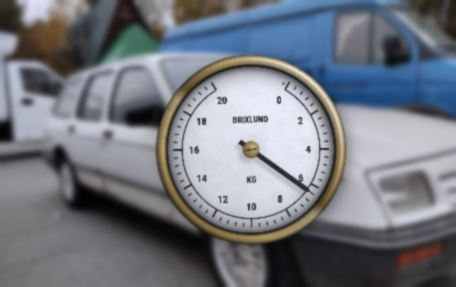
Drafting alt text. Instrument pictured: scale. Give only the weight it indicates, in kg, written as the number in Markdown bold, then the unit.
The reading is **6.4** kg
